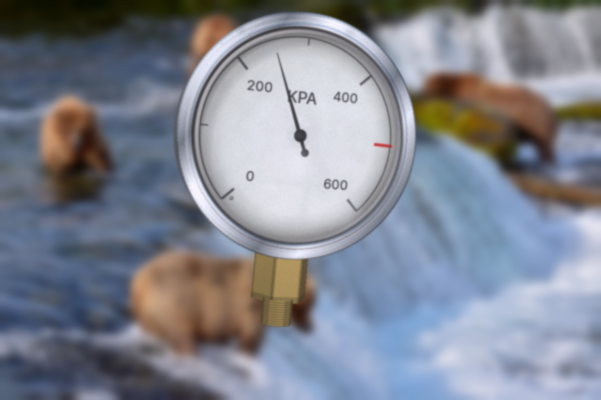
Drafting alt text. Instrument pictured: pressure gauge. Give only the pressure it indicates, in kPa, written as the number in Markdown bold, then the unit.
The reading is **250** kPa
